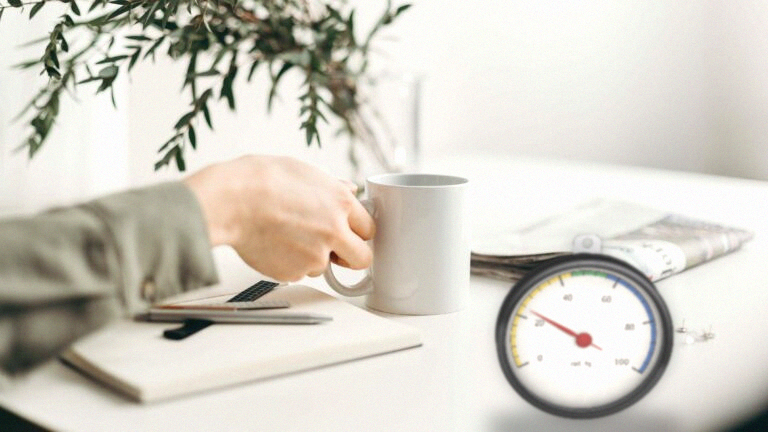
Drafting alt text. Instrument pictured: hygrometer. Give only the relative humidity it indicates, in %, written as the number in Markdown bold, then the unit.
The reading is **24** %
